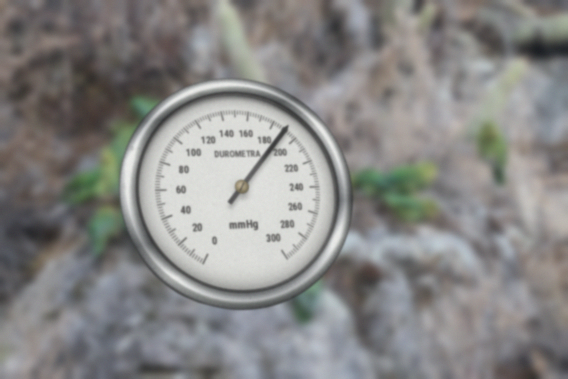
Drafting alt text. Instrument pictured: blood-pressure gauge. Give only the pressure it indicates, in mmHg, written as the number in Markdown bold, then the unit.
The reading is **190** mmHg
